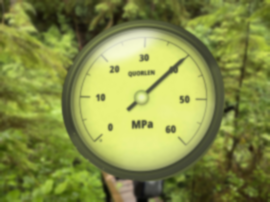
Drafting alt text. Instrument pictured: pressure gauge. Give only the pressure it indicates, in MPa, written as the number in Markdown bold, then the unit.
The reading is **40** MPa
